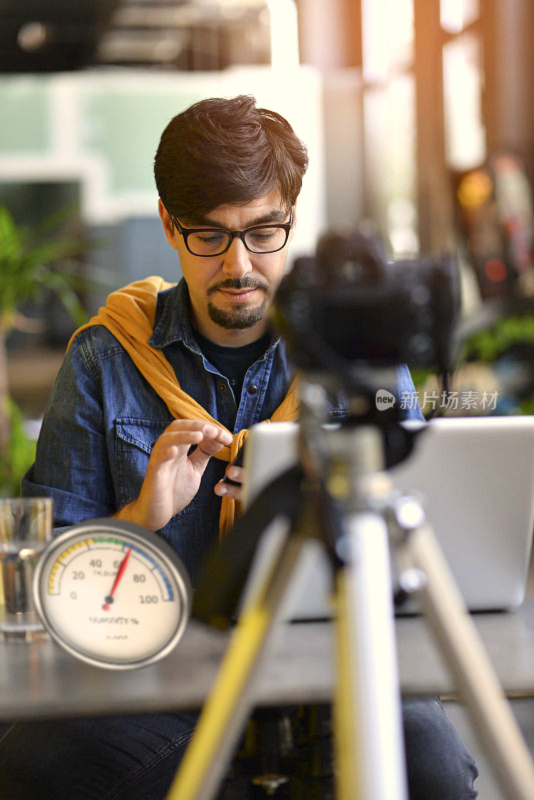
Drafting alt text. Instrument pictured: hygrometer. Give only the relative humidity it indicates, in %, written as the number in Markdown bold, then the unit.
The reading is **64** %
